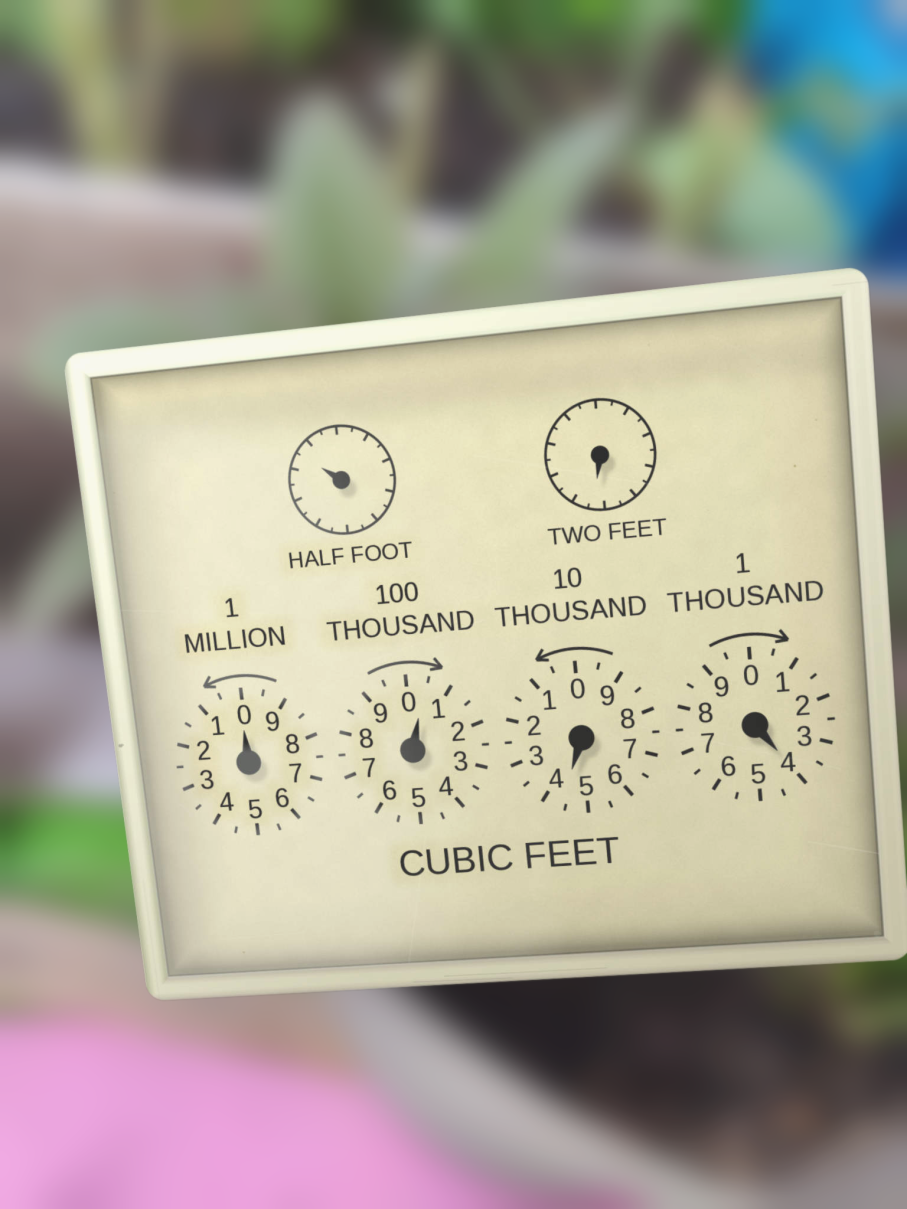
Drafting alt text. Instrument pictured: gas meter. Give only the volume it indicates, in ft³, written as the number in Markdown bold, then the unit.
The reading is **4400** ft³
